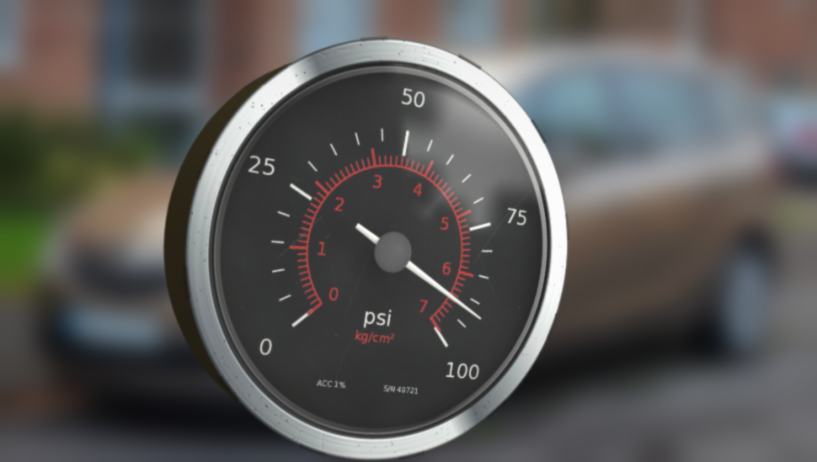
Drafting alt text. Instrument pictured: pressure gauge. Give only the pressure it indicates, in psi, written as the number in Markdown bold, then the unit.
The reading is **92.5** psi
